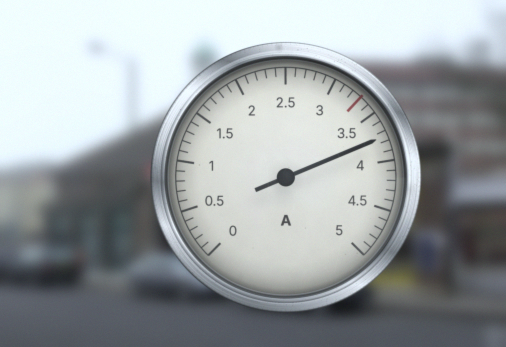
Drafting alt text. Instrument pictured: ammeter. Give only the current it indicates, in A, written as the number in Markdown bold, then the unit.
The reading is **3.75** A
